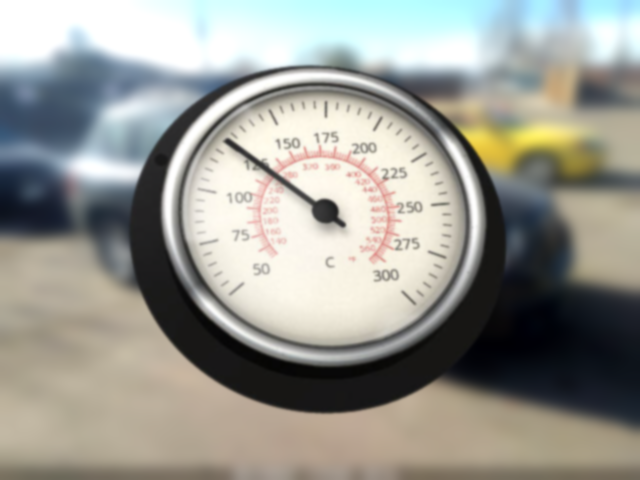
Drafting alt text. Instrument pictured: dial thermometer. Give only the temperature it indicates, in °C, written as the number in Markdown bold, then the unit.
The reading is **125** °C
